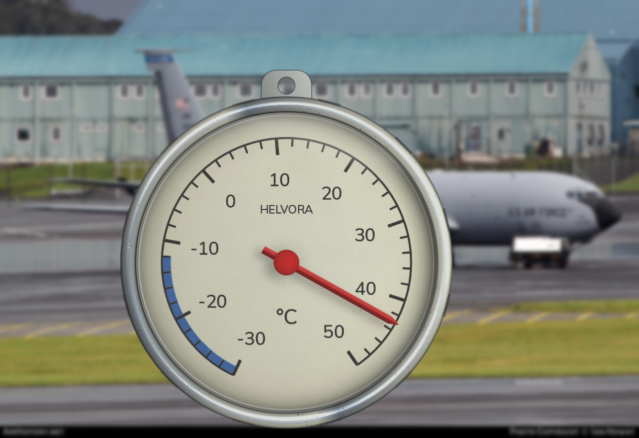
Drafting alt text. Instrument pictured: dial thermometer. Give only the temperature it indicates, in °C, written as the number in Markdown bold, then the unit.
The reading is **43** °C
